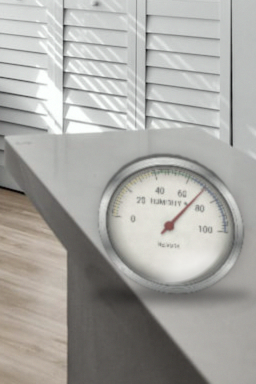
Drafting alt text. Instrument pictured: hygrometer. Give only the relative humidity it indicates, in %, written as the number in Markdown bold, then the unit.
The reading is **70** %
